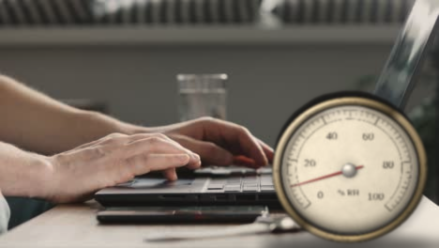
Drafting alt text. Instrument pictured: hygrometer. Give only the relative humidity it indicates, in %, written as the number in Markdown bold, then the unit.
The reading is **10** %
